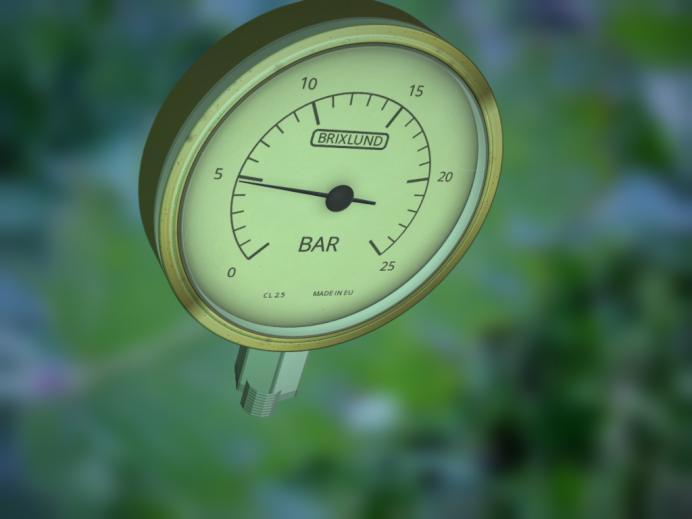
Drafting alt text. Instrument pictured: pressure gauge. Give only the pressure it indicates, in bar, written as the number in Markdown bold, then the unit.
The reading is **5** bar
